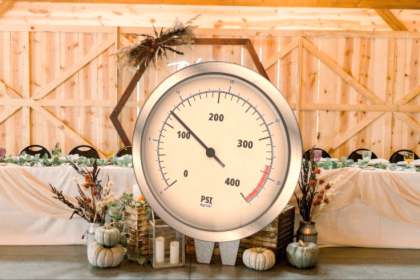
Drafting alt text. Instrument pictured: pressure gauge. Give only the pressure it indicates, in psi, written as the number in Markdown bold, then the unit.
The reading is **120** psi
